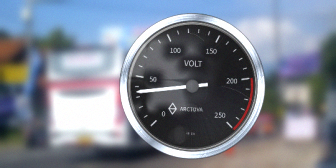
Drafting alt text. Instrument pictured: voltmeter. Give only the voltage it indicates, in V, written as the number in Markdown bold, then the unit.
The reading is **35** V
